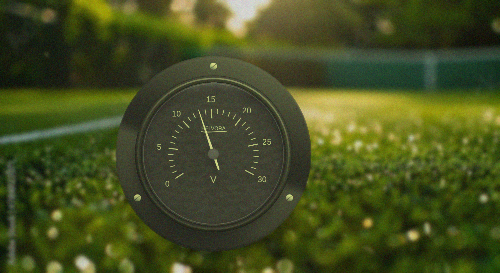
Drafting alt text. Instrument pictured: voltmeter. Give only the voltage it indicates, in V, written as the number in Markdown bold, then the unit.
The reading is **13** V
